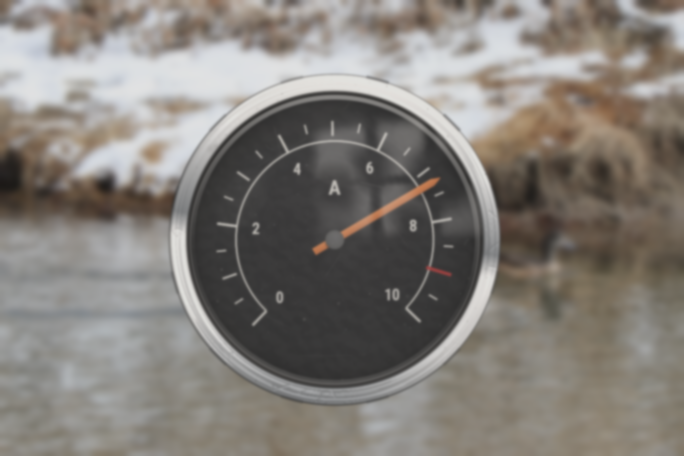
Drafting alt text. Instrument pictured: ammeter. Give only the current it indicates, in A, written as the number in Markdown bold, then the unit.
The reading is **7.25** A
